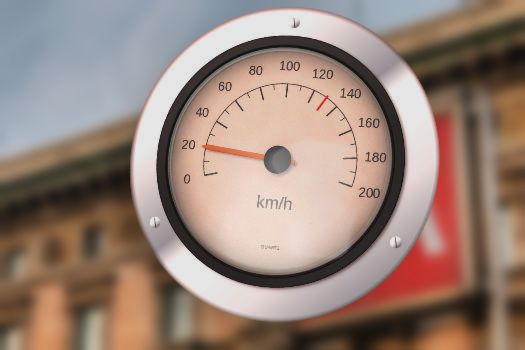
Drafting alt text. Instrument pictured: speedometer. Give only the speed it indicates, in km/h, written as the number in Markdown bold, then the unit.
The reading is **20** km/h
